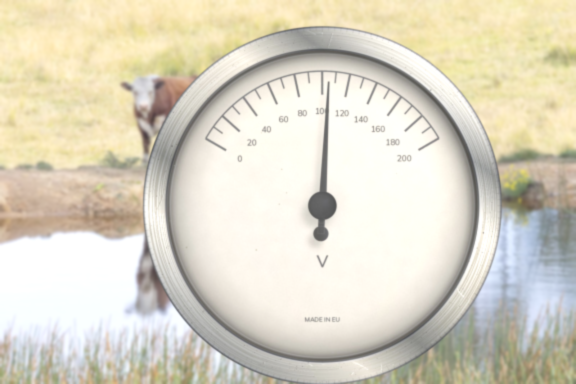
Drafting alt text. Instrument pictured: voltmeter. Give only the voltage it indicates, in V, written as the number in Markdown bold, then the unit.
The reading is **105** V
